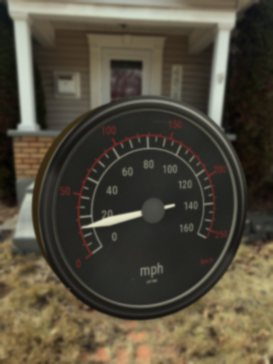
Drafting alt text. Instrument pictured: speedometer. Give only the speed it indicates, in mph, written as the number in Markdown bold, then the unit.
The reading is **15** mph
